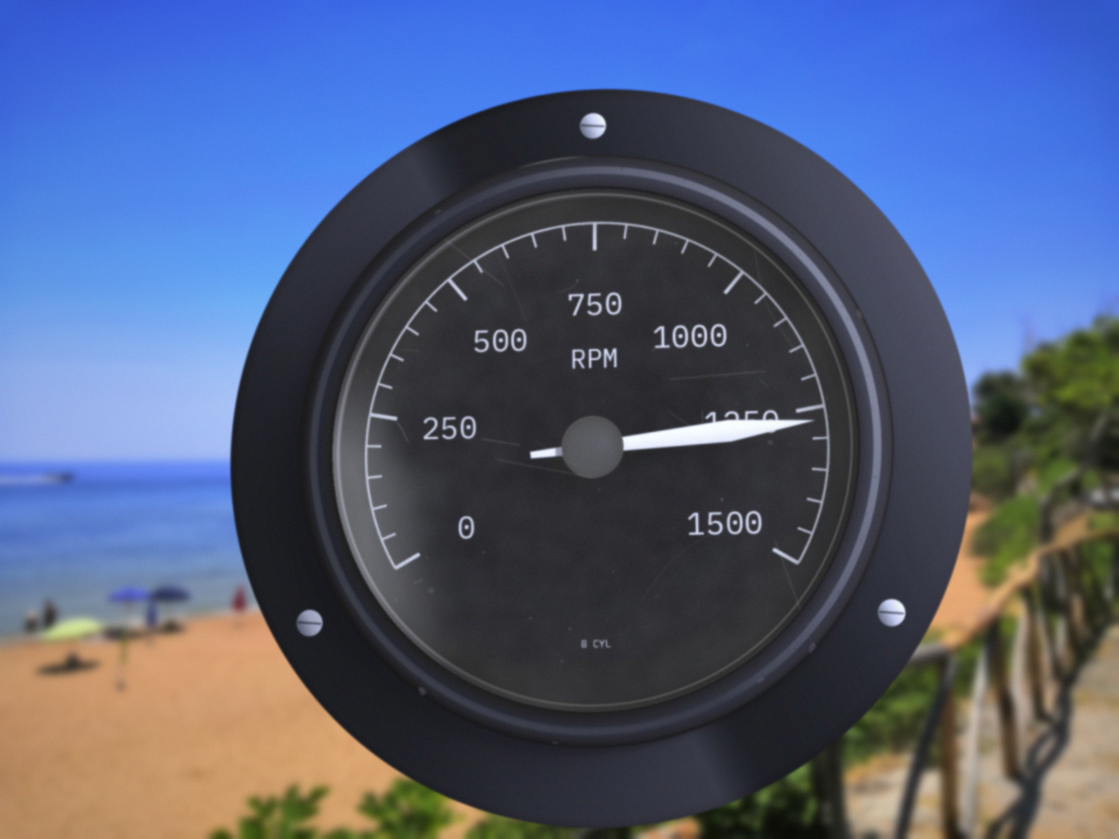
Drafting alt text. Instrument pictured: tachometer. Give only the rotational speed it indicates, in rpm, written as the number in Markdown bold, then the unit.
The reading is **1275** rpm
